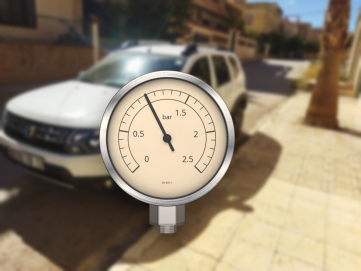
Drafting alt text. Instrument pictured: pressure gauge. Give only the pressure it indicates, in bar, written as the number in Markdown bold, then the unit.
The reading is **1** bar
